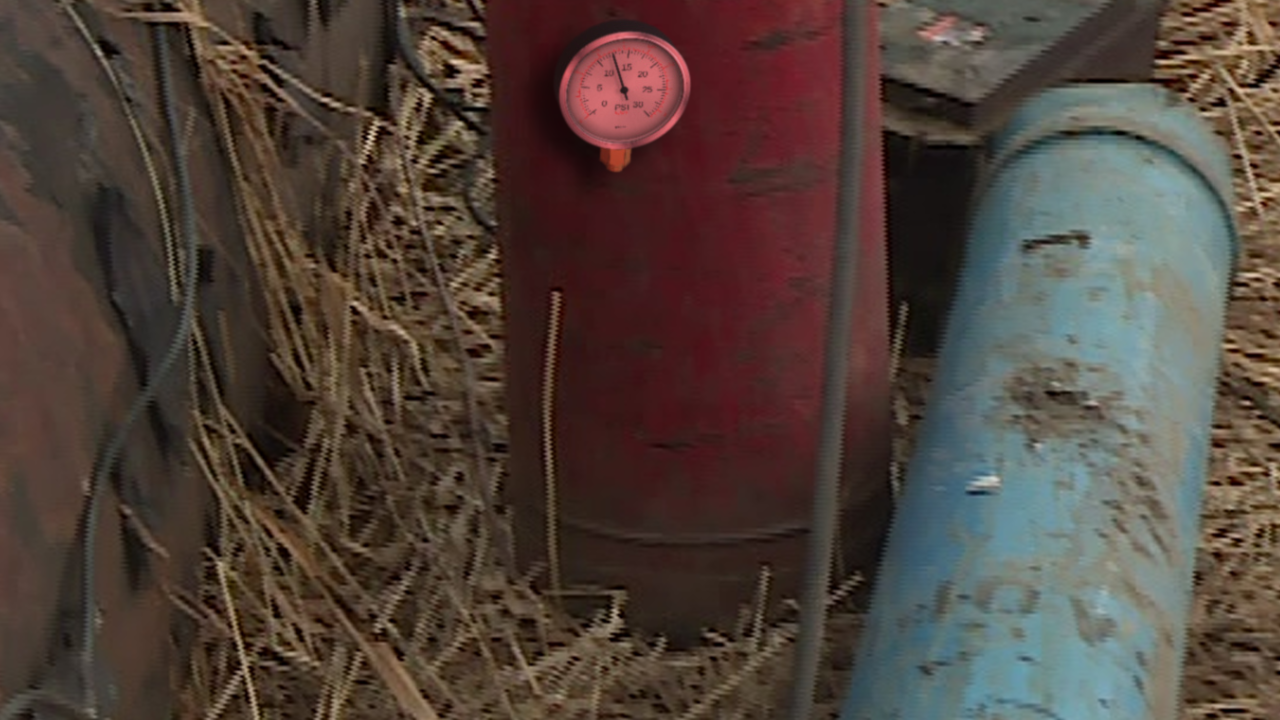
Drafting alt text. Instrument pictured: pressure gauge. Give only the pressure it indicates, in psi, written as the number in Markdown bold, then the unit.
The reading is **12.5** psi
